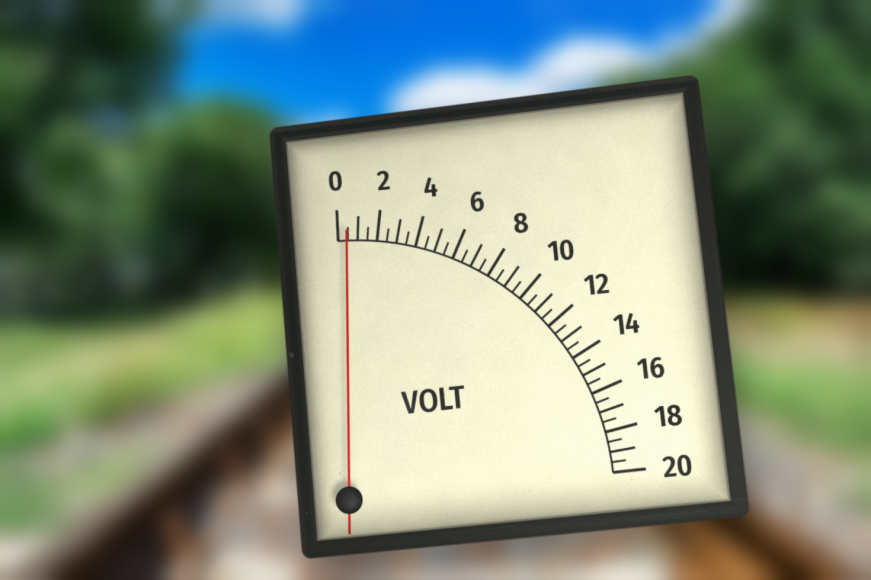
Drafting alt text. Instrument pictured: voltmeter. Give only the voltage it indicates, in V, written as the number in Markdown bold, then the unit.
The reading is **0.5** V
